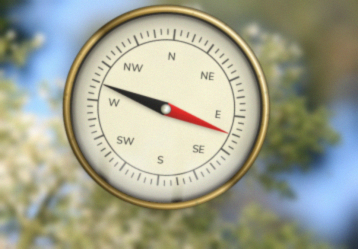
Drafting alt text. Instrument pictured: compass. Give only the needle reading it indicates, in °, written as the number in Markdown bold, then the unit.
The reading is **105** °
